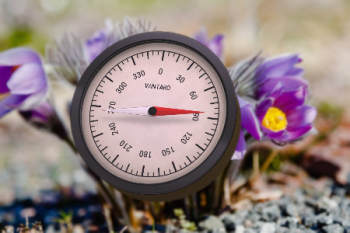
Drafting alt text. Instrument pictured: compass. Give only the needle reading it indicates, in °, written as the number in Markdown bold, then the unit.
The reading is **85** °
